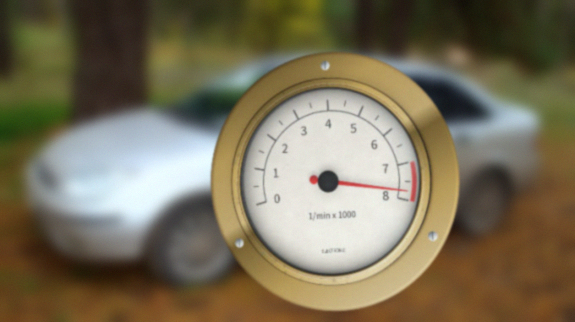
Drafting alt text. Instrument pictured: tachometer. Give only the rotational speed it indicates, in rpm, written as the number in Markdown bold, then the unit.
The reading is **7750** rpm
